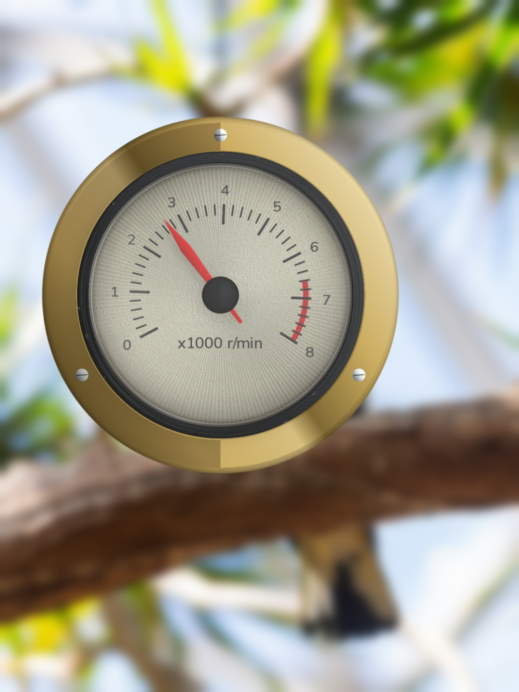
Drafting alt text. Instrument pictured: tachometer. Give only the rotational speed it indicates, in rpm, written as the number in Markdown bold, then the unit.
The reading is **2700** rpm
